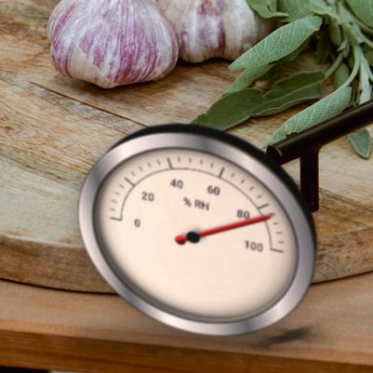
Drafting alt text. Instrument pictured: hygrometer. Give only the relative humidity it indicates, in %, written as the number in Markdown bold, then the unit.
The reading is **84** %
